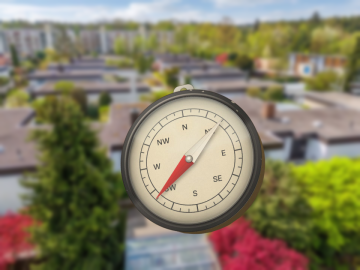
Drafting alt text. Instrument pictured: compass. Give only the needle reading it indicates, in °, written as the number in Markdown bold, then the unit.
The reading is **230** °
